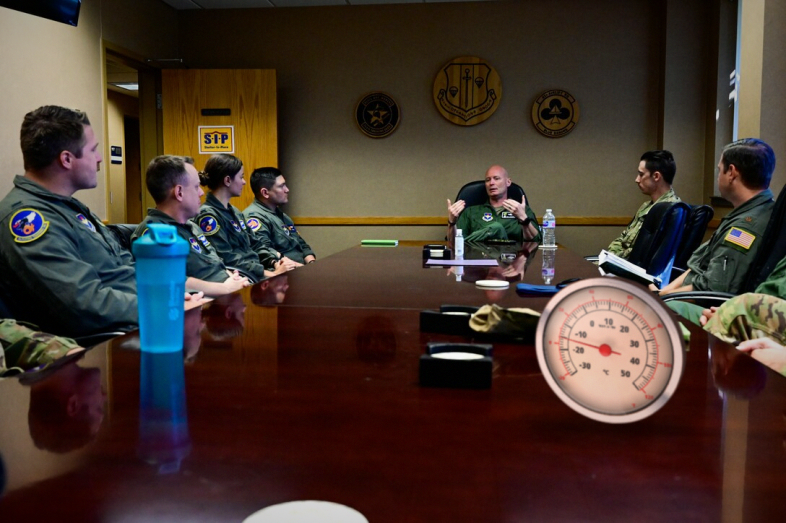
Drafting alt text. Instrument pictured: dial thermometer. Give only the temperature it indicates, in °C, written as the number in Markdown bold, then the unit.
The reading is **-15** °C
